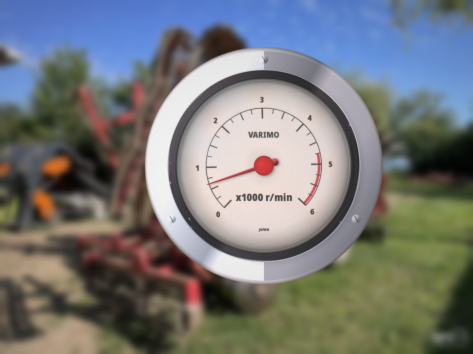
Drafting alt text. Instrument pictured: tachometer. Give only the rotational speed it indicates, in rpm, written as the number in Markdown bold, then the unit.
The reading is **625** rpm
